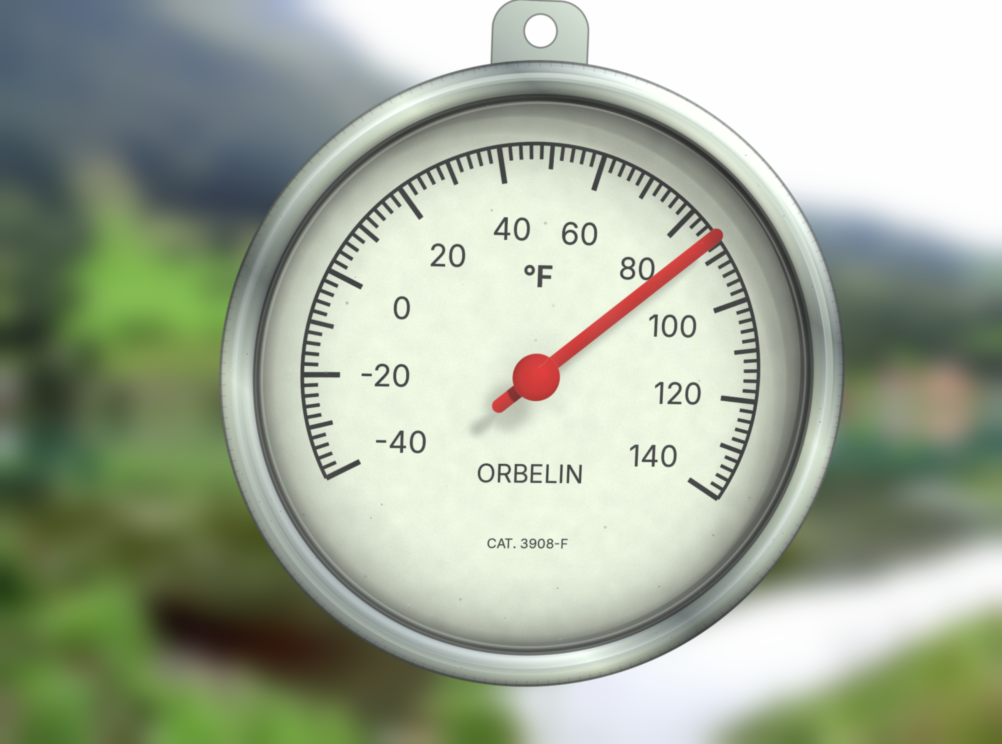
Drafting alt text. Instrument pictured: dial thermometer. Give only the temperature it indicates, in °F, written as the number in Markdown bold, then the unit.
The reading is **86** °F
